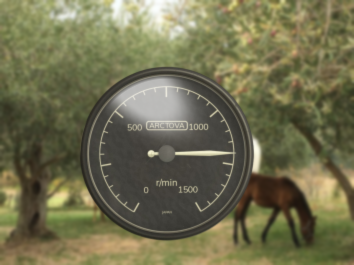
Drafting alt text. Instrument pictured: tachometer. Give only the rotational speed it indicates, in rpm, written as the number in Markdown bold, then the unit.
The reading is **1200** rpm
